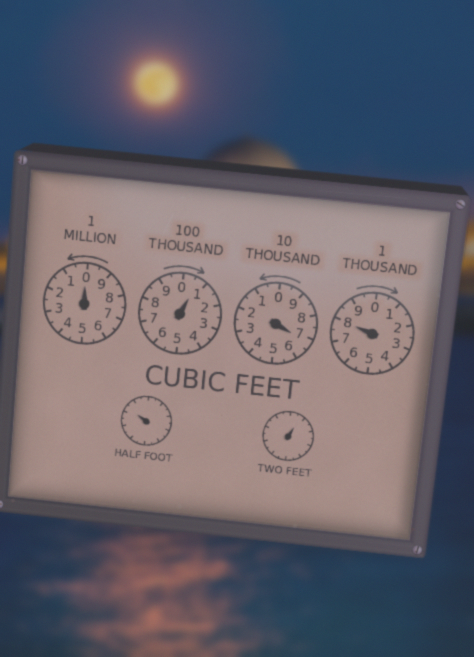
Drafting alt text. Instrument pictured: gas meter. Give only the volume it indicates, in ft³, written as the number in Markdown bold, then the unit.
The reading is **6800** ft³
